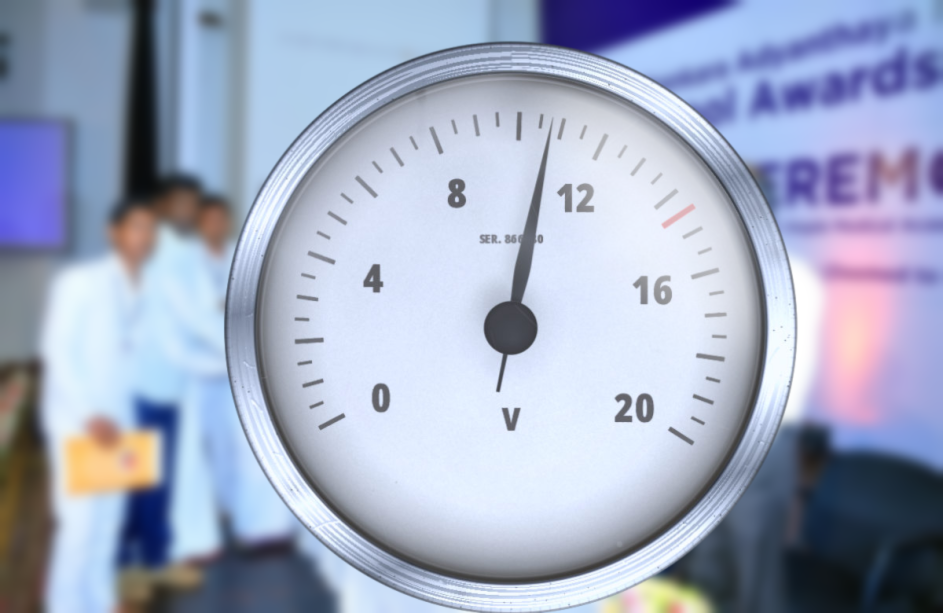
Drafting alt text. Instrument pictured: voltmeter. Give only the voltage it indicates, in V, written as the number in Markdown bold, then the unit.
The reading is **10.75** V
